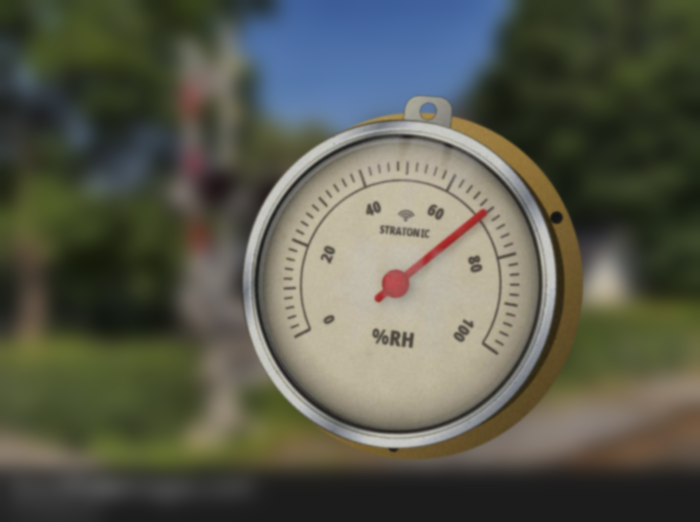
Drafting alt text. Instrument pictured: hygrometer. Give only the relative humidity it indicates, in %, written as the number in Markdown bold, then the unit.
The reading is **70** %
